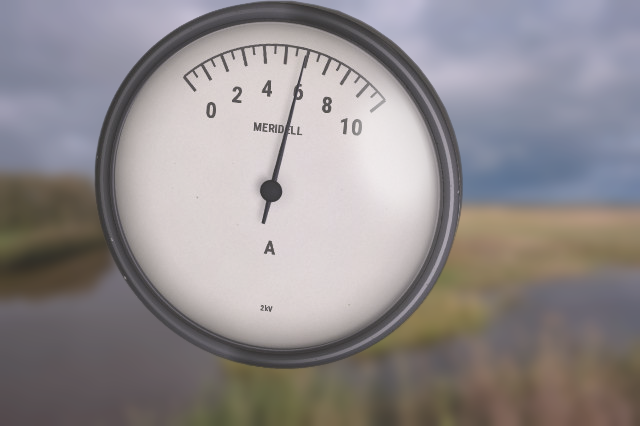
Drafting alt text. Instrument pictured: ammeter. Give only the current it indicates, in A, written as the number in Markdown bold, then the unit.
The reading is **6** A
